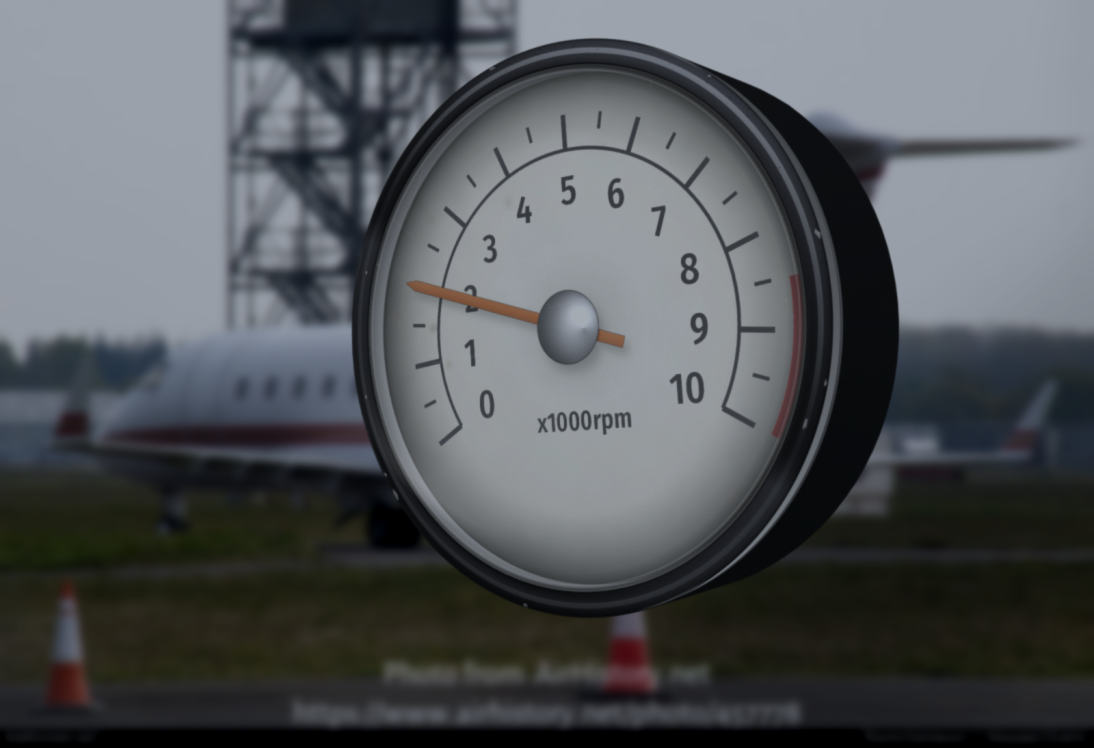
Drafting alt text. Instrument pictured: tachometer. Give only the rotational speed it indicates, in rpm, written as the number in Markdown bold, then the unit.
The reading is **2000** rpm
